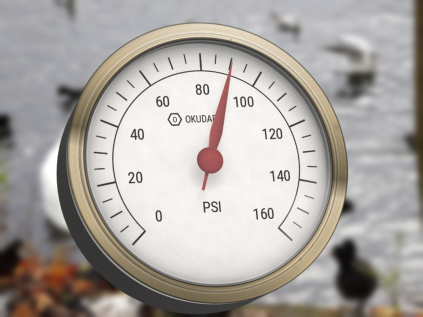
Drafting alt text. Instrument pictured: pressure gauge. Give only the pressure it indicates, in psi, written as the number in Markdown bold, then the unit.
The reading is **90** psi
